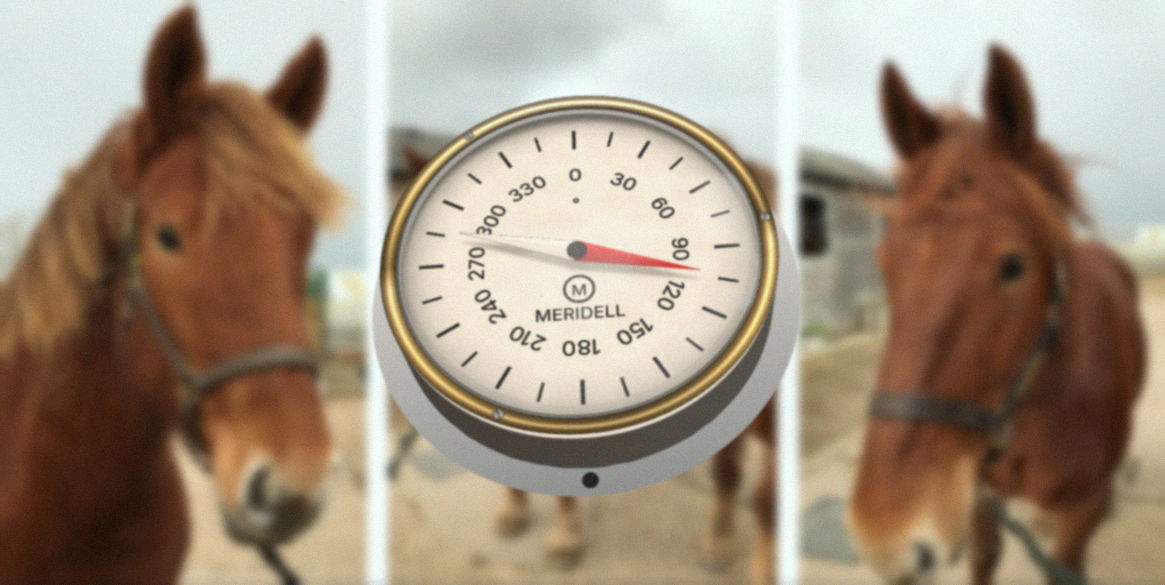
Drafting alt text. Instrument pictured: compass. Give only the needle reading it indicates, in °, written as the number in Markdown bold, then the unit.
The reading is **105** °
